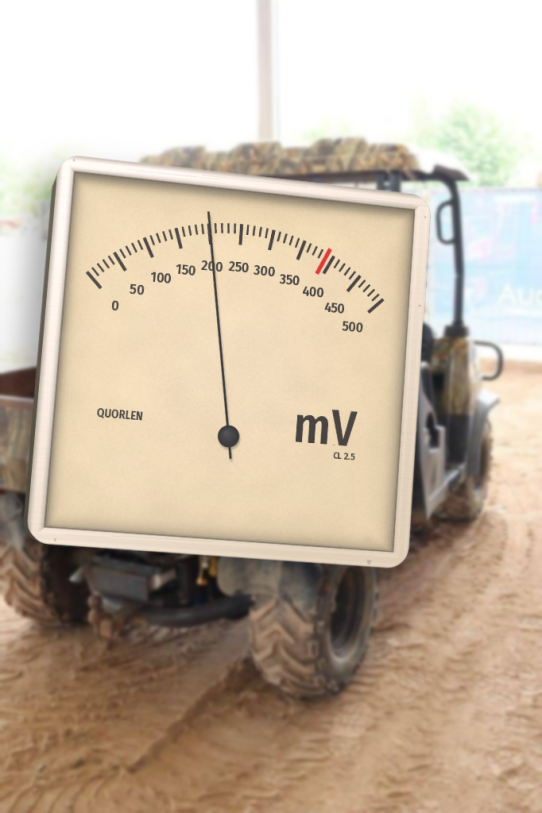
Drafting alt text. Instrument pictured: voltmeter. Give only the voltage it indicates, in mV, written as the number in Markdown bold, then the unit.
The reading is **200** mV
